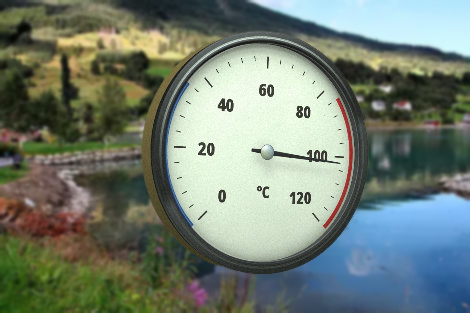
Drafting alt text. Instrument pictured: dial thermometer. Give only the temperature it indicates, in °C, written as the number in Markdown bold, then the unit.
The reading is **102** °C
